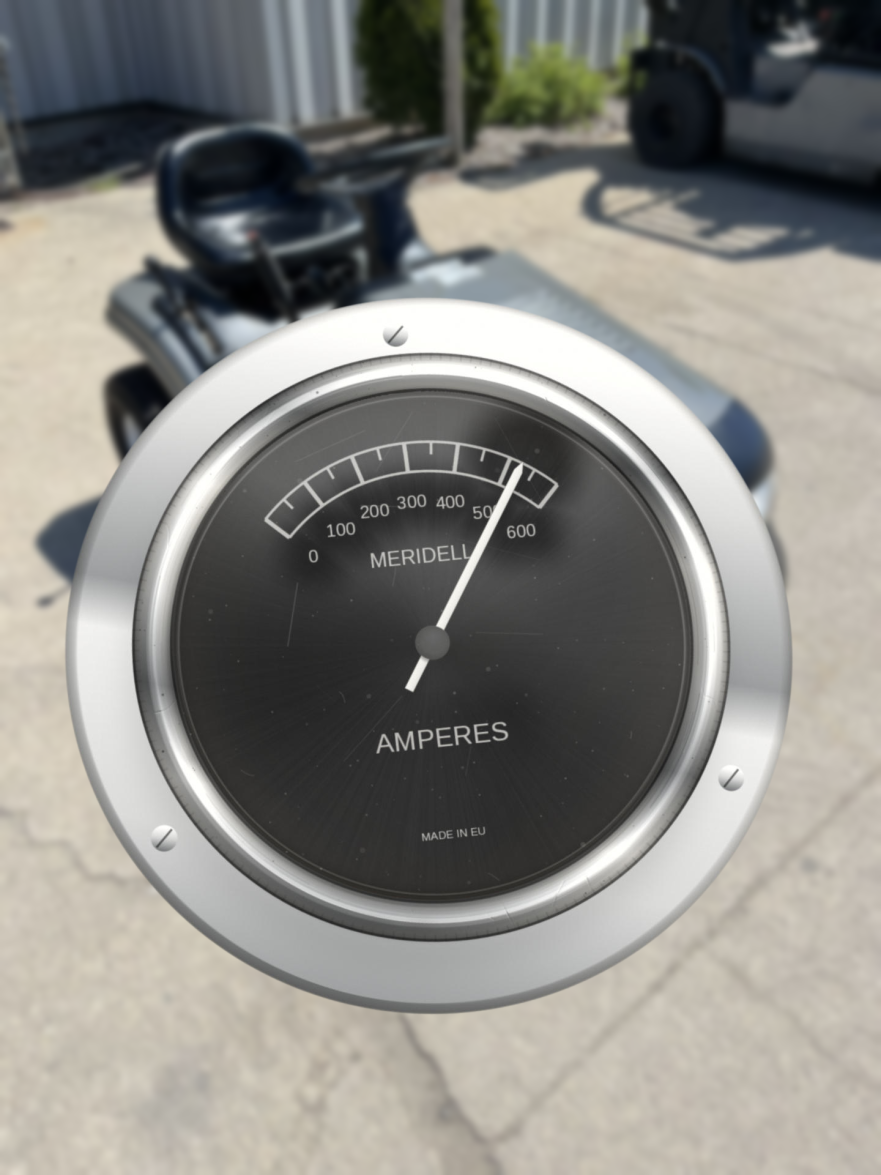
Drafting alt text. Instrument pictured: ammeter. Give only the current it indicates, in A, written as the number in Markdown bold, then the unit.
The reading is **525** A
